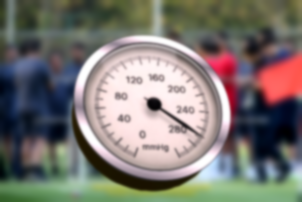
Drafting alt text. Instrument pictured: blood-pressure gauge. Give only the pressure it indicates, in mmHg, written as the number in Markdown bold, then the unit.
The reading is **270** mmHg
